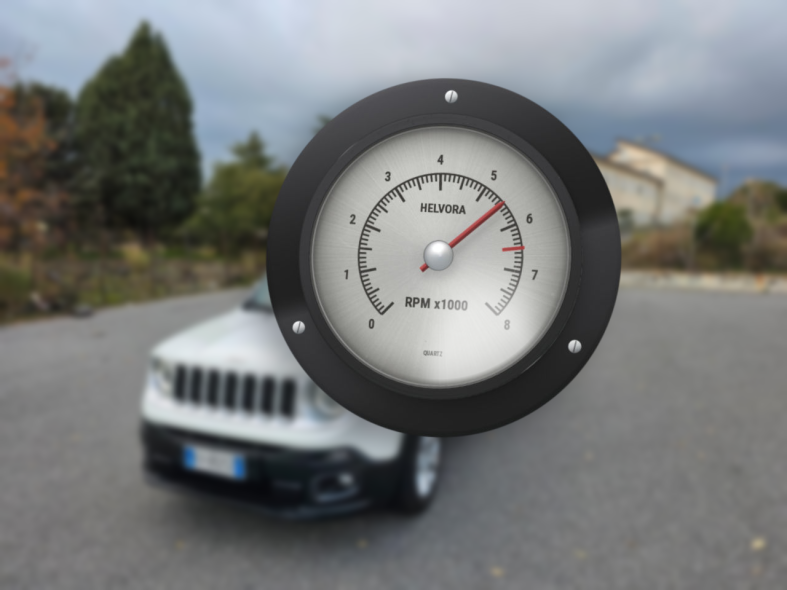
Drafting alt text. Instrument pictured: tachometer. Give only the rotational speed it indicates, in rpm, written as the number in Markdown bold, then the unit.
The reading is **5500** rpm
